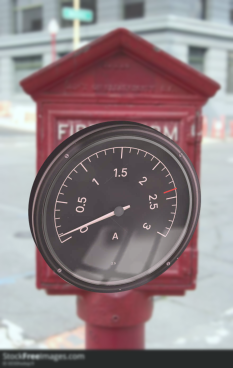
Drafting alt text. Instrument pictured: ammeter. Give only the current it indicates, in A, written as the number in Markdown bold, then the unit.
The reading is **0.1** A
